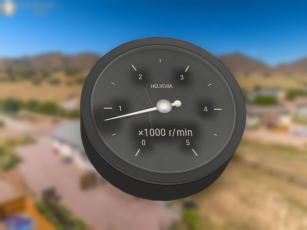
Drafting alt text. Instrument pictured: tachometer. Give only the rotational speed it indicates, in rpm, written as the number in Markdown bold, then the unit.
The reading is **750** rpm
